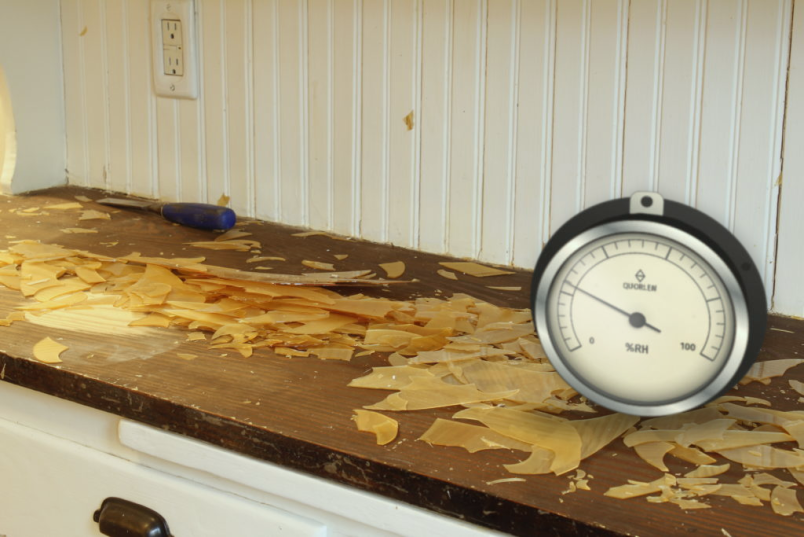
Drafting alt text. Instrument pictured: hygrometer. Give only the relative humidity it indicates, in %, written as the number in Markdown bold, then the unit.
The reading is **24** %
